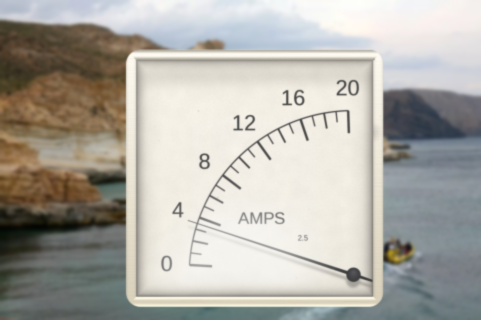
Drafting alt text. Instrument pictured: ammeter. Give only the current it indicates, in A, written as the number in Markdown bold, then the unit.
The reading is **3.5** A
